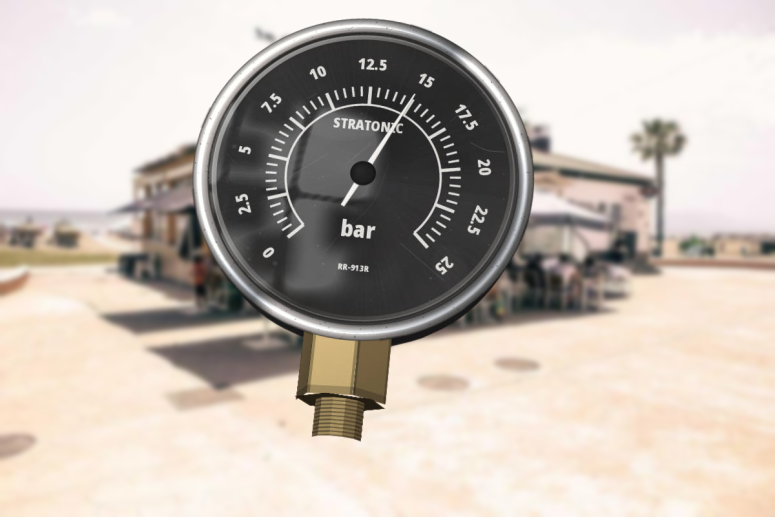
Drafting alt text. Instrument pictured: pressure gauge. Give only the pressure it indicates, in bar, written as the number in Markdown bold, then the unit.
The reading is **15** bar
